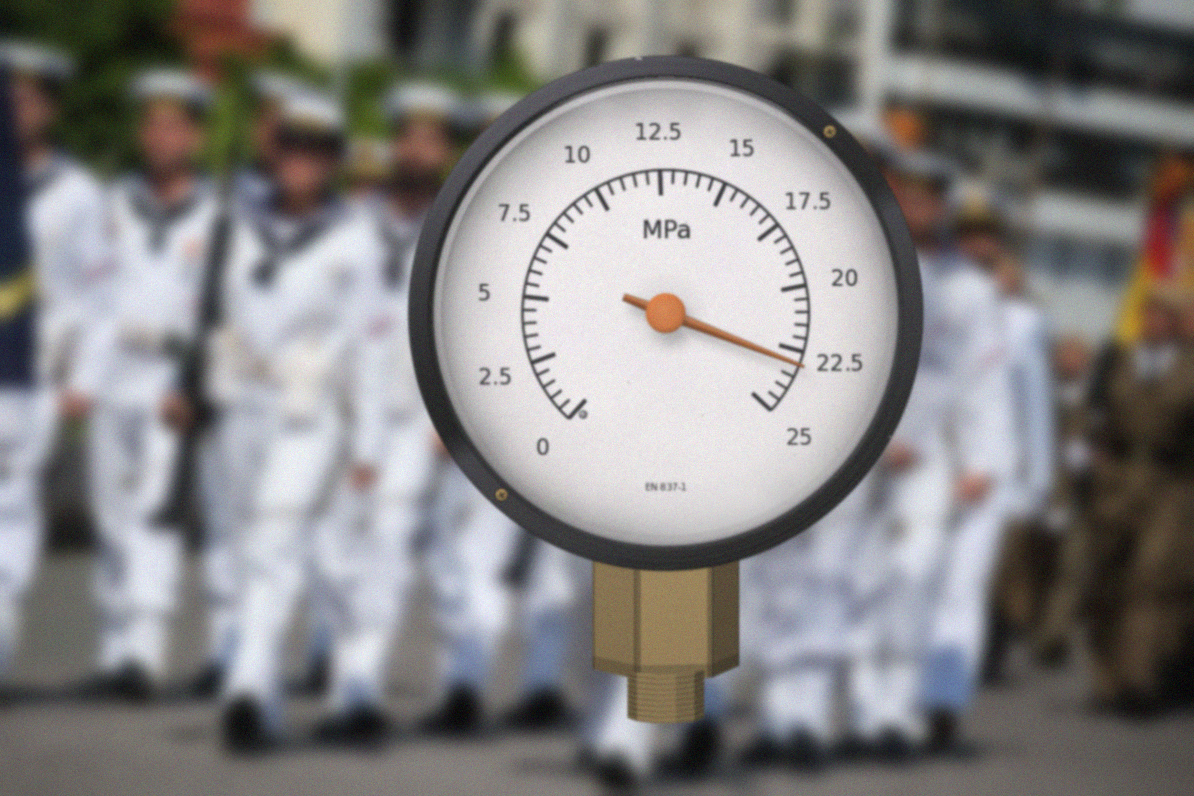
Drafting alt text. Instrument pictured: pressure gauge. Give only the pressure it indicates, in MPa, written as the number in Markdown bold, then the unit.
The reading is **23** MPa
